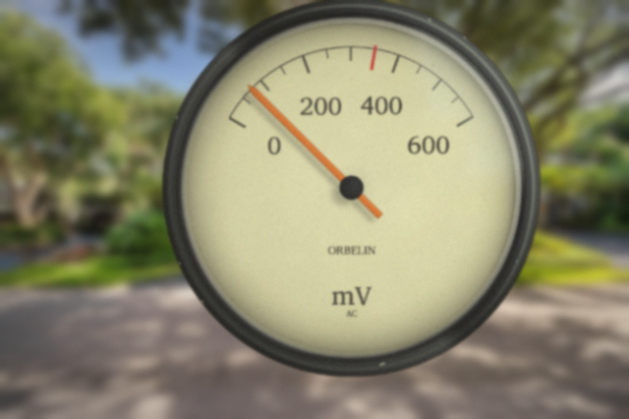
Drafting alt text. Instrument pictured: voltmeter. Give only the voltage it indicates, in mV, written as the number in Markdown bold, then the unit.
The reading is **75** mV
